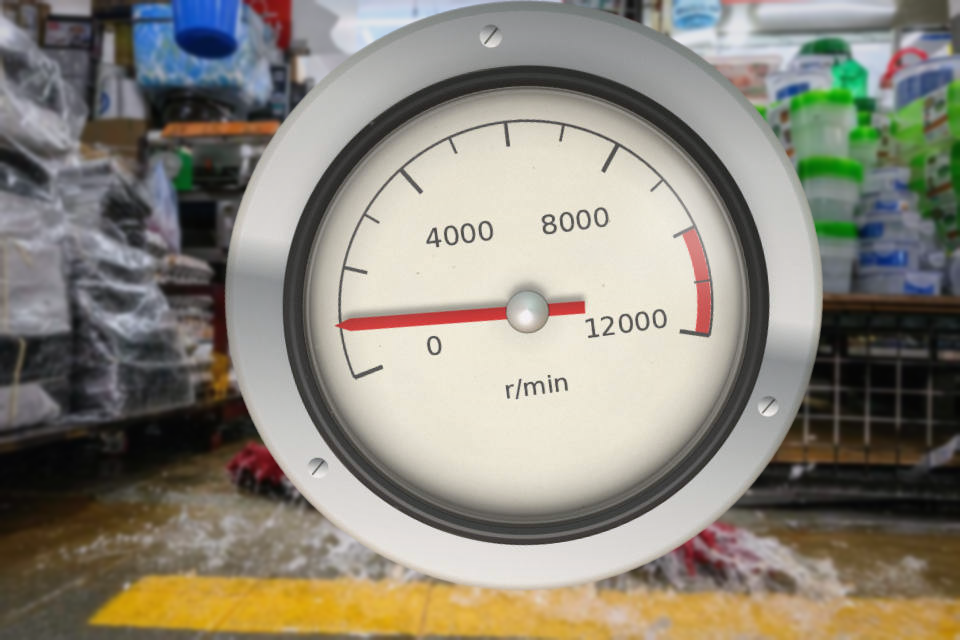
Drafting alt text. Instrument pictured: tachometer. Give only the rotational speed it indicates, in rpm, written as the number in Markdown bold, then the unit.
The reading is **1000** rpm
